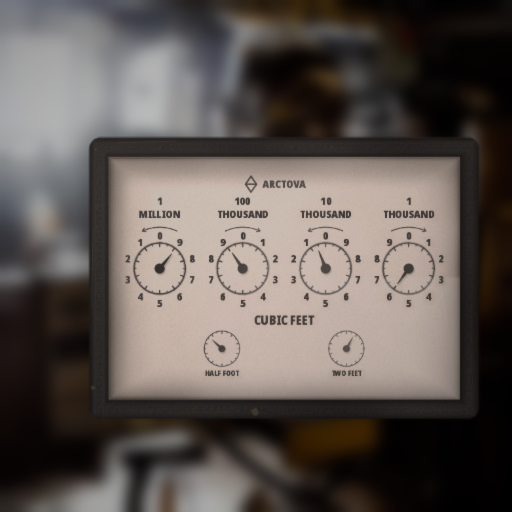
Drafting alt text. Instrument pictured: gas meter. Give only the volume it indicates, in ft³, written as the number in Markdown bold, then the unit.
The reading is **890600** ft³
